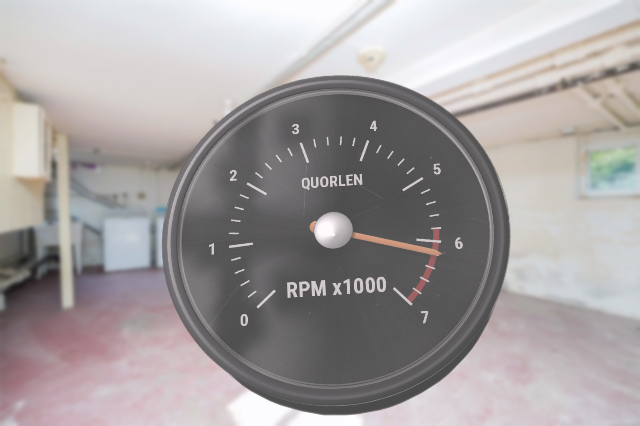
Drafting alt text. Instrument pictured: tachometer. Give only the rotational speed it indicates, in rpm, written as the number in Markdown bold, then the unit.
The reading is **6200** rpm
